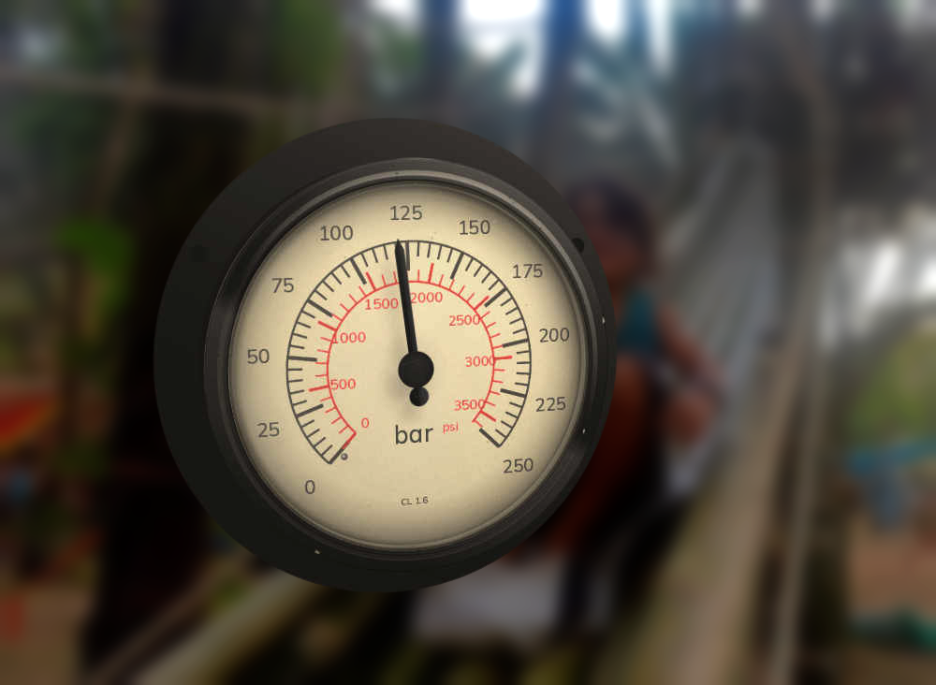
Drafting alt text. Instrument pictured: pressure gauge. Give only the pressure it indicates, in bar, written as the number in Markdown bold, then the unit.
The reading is **120** bar
